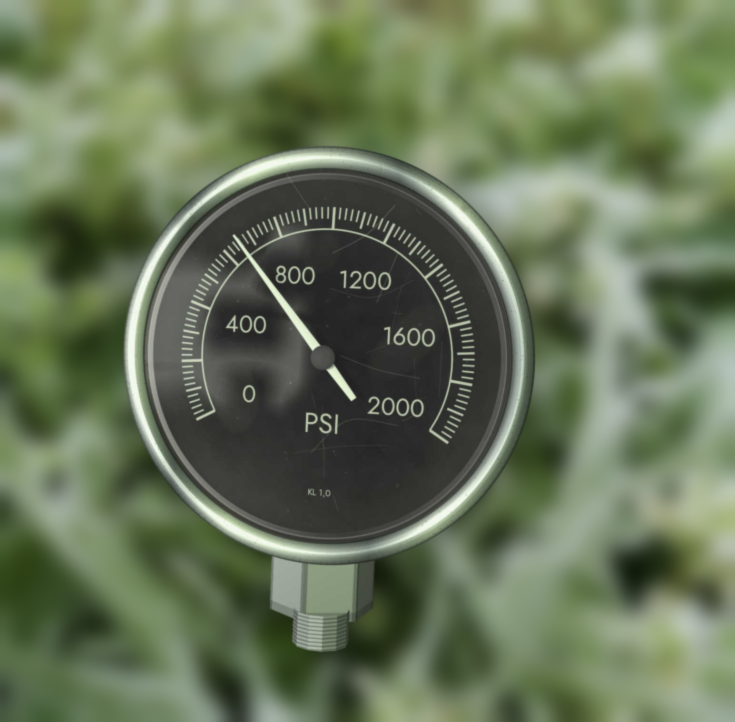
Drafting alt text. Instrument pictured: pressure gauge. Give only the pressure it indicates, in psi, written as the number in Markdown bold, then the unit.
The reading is **660** psi
